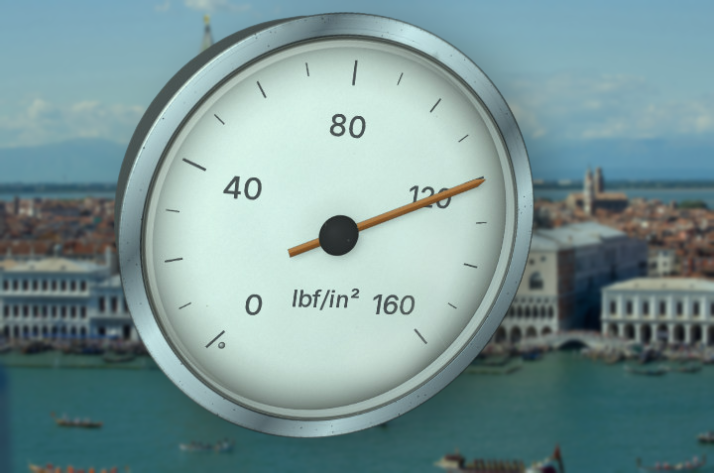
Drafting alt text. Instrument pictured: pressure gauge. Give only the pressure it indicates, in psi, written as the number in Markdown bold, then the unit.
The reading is **120** psi
